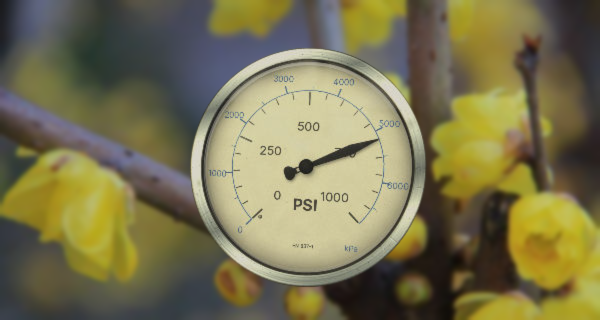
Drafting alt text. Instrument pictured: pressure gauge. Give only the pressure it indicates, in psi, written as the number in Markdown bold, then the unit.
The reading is **750** psi
